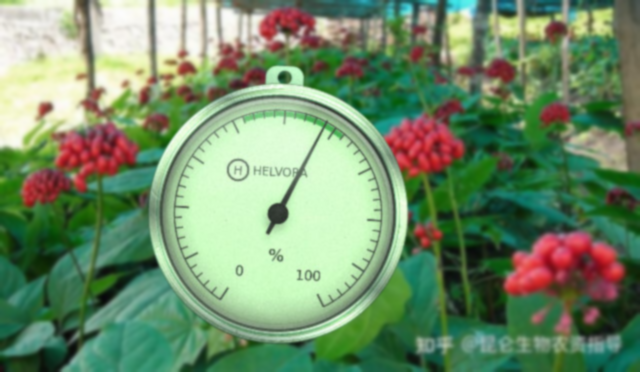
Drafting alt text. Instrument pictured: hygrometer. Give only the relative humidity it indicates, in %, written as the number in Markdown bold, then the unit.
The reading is **58** %
